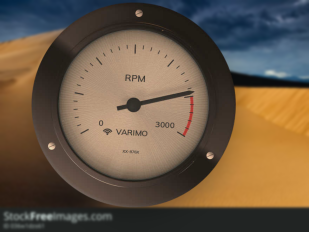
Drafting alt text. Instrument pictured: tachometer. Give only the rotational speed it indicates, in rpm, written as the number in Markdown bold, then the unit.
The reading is **2450** rpm
